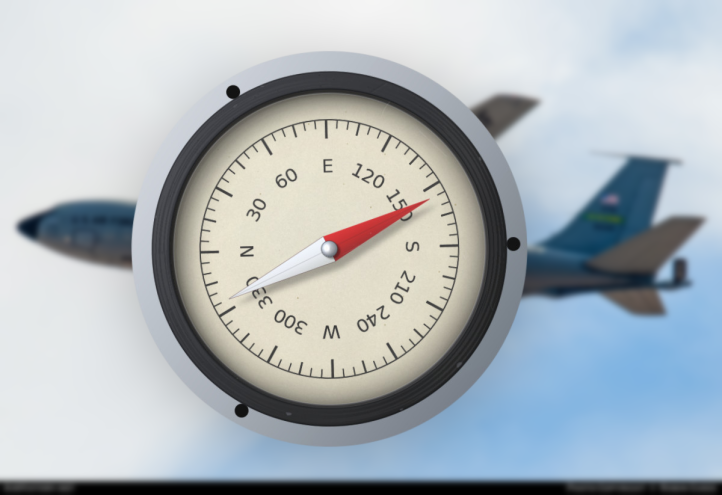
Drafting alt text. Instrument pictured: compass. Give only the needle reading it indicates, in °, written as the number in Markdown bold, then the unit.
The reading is **155** °
